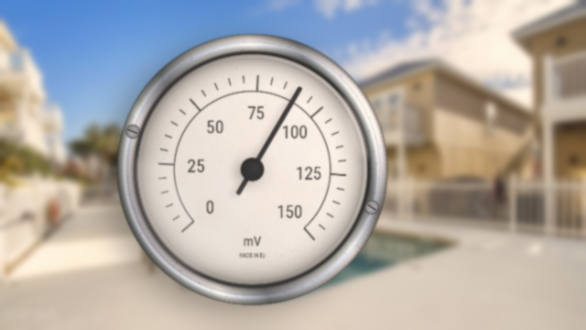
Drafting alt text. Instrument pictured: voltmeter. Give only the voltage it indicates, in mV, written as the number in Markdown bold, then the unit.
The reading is **90** mV
